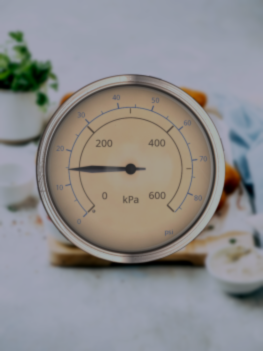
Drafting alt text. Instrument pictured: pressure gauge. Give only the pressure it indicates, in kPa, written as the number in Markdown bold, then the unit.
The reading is **100** kPa
